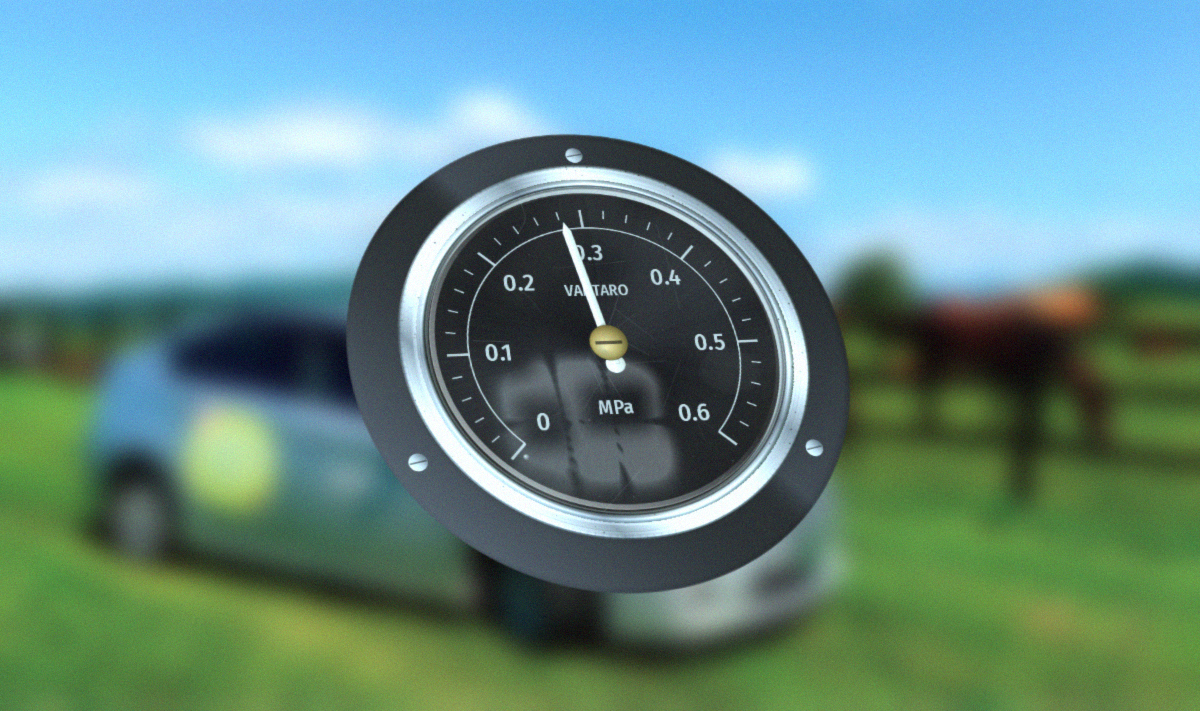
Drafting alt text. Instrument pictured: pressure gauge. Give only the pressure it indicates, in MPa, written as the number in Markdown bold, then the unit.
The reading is **0.28** MPa
